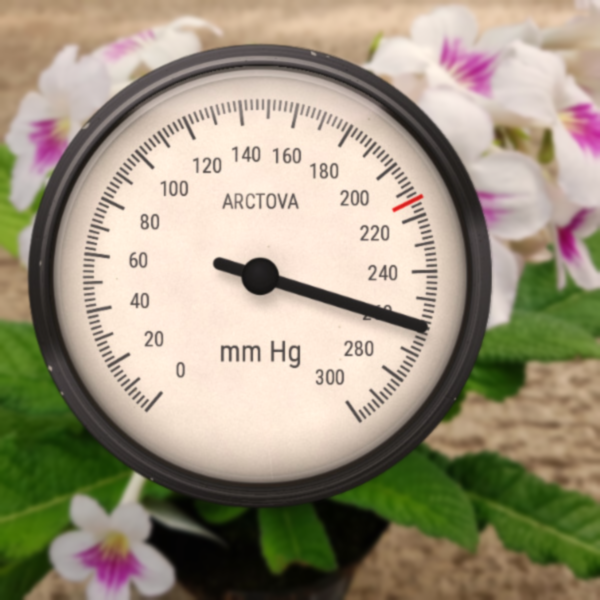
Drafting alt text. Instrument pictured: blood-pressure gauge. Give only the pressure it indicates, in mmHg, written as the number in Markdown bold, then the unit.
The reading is **260** mmHg
